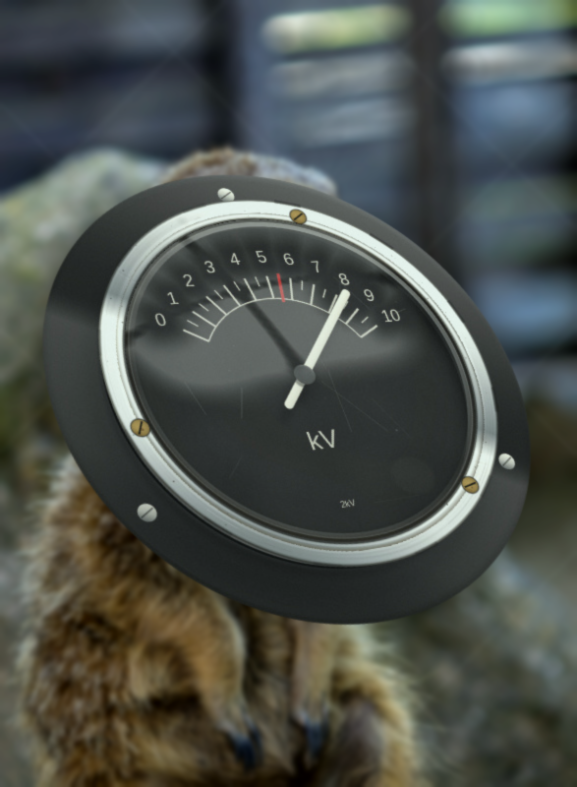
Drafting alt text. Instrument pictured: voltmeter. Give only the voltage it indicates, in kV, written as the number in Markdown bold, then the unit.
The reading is **8.25** kV
